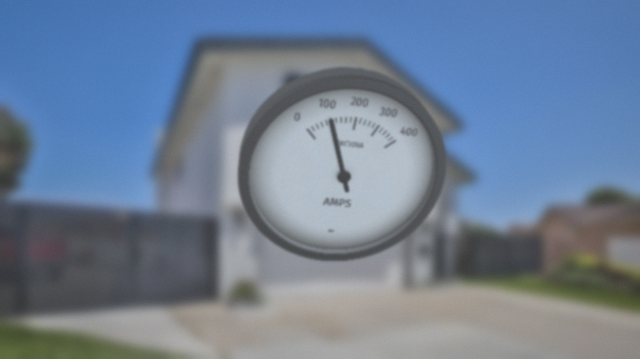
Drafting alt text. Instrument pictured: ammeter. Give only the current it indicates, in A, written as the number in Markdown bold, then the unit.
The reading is **100** A
